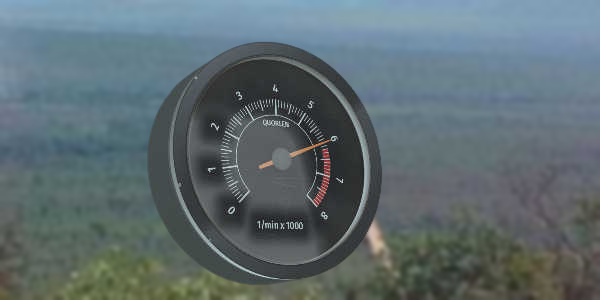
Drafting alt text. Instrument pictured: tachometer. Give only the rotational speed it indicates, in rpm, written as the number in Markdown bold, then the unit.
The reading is **6000** rpm
